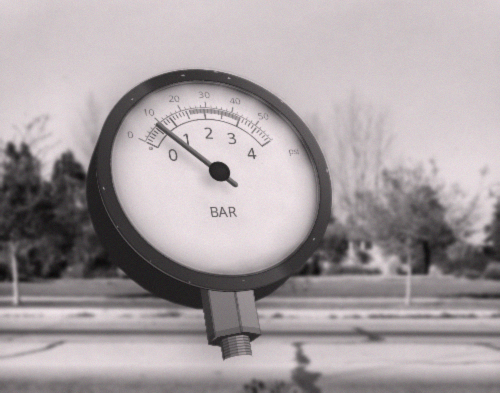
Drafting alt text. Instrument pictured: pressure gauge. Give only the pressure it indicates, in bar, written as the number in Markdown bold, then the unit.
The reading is **0.5** bar
